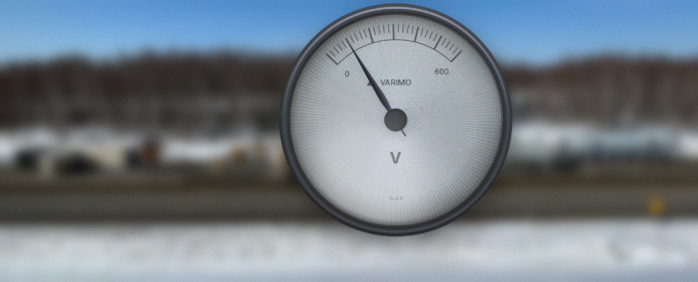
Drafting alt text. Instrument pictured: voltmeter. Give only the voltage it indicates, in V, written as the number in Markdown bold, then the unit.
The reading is **100** V
